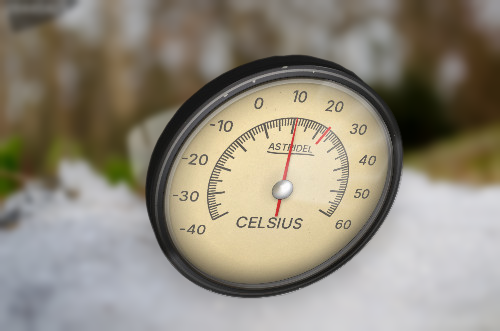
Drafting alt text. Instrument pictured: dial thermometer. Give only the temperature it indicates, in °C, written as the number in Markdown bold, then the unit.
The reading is **10** °C
